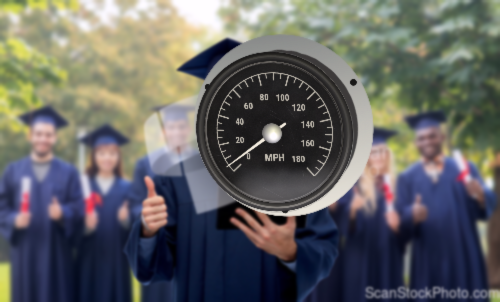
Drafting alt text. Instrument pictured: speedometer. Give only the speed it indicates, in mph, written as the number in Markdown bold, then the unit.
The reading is **5** mph
